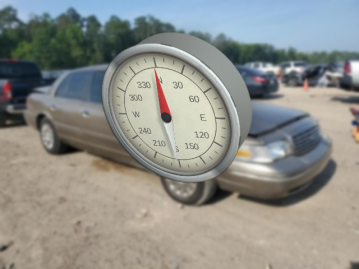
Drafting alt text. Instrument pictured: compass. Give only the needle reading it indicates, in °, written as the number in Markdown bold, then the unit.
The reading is **0** °
